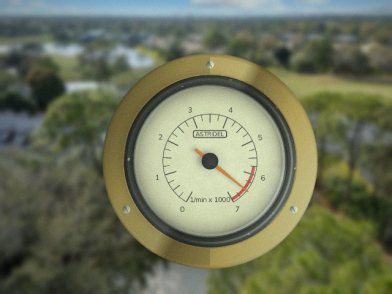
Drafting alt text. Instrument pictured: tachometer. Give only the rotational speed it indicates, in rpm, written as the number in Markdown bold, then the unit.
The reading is **6500** rpm
